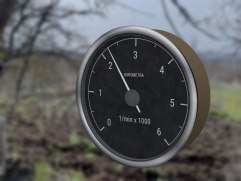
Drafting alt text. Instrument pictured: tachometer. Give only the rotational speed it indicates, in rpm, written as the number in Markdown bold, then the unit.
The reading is **2250** rpm
